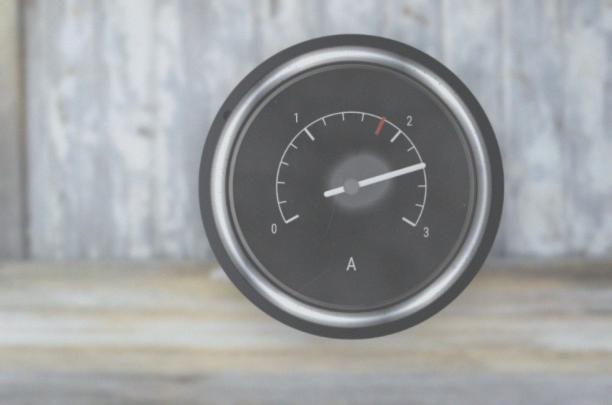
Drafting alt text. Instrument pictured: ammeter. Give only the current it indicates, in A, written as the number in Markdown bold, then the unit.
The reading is **2.4** A
